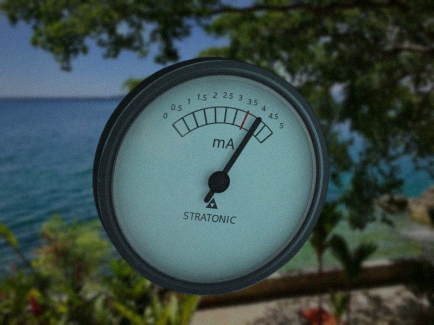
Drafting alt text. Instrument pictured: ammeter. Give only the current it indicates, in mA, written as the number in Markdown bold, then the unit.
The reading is **4** mA
